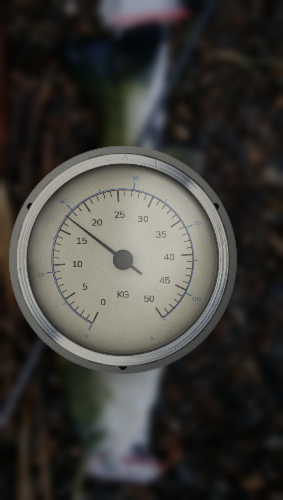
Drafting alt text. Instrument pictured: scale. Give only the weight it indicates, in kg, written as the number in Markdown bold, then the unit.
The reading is **17** kg
